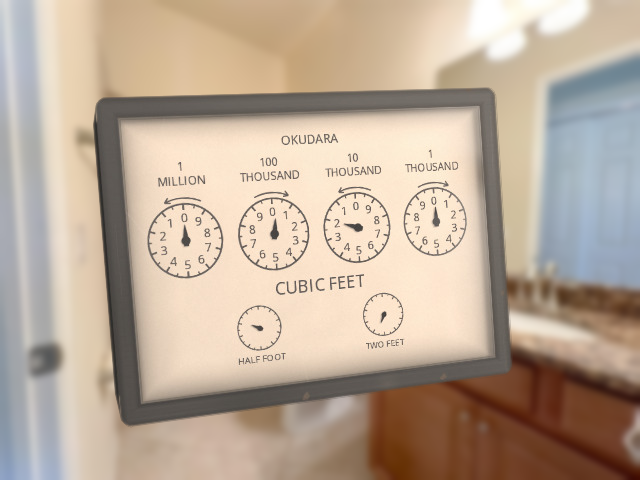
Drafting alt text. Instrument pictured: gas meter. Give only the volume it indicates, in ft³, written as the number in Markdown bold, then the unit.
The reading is **2000** ft³
